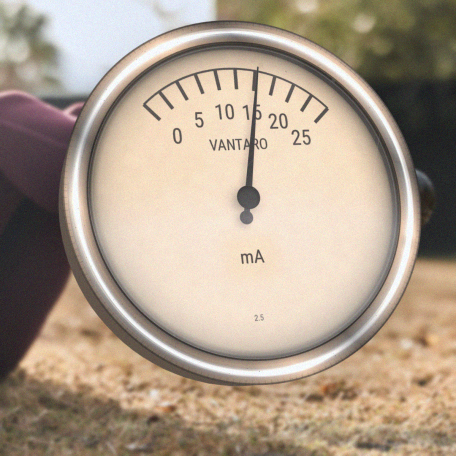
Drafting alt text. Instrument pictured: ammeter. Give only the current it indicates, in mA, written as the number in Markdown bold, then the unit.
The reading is **15** mA
